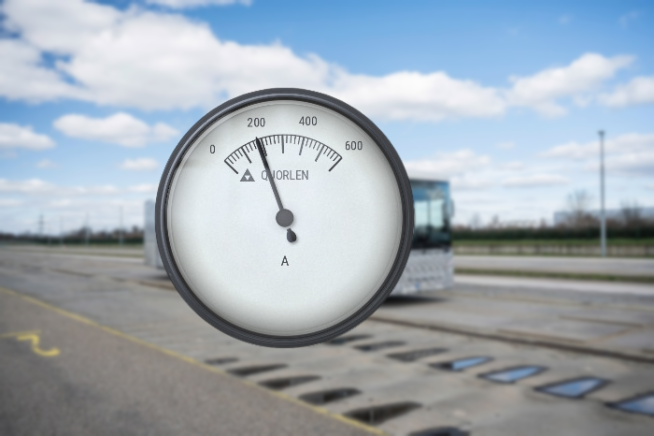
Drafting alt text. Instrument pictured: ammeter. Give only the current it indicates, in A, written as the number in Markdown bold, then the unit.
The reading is **180** A
